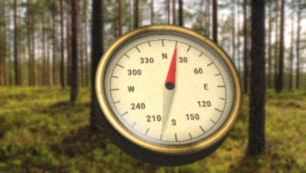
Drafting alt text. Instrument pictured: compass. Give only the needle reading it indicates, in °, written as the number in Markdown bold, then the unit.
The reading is **15** °
